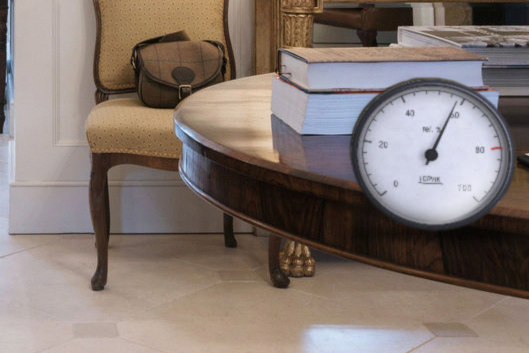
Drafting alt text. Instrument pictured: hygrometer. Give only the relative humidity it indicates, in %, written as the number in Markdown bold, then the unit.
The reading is **58** %
